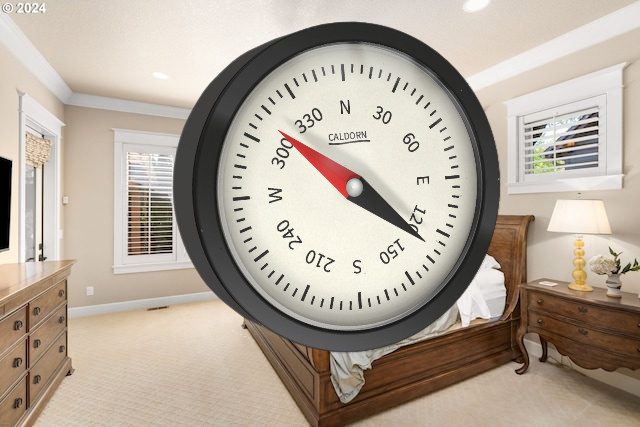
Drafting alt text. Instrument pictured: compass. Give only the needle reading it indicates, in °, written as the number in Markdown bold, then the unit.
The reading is **310** °
